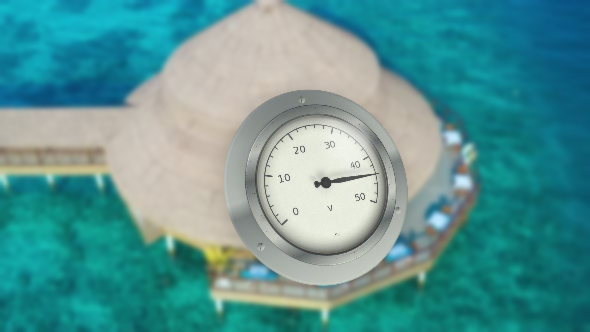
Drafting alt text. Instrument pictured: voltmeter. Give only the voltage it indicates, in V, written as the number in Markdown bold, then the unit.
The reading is **44** V
